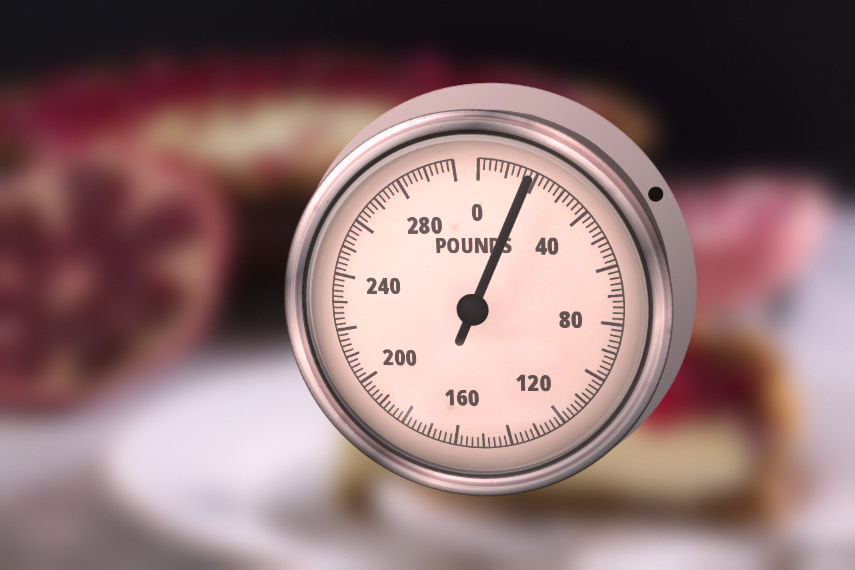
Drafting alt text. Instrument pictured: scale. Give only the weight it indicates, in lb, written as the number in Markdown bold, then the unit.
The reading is **18** lb
